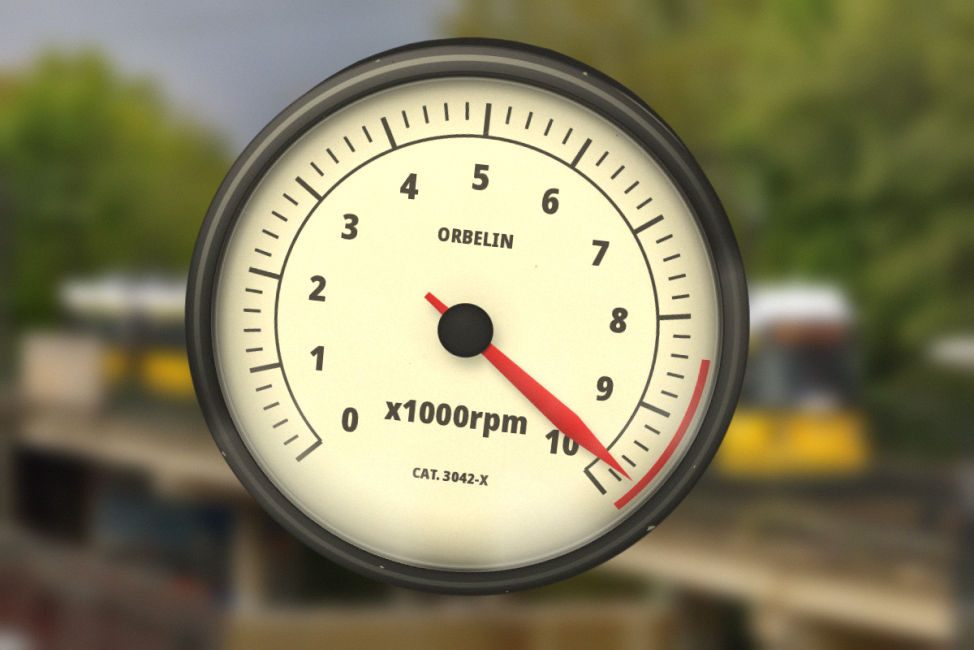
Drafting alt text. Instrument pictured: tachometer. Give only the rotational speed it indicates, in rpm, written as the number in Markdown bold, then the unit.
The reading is **9700** rpm
